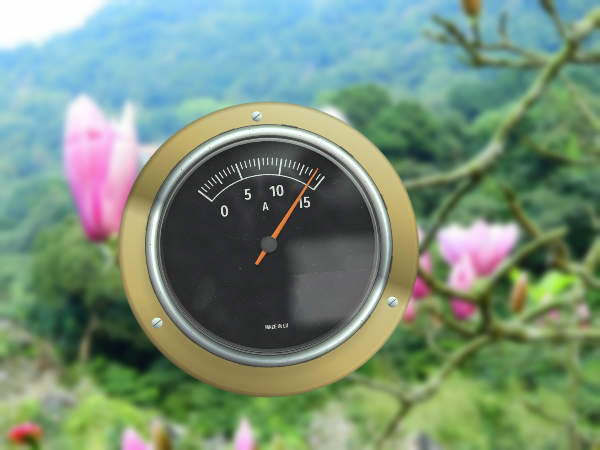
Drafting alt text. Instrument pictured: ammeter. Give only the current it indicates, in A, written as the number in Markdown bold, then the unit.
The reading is **14** A
